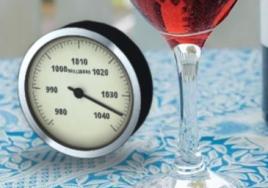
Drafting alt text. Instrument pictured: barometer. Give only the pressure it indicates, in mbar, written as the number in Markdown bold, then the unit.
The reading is **1035** mbar
